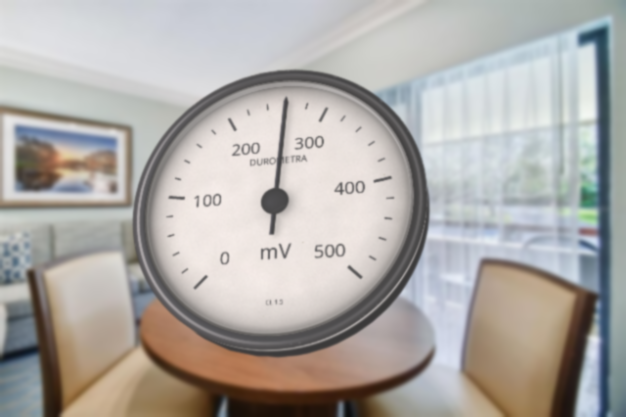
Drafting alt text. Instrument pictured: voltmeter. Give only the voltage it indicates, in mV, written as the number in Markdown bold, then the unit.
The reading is **260** mV
